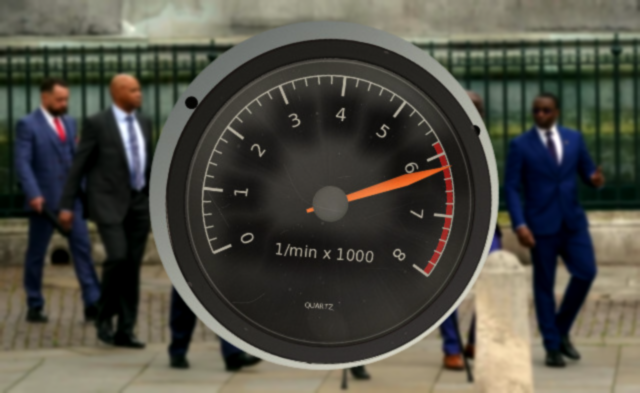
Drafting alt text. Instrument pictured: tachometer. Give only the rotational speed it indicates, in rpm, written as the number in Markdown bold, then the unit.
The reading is **6200** rpm
